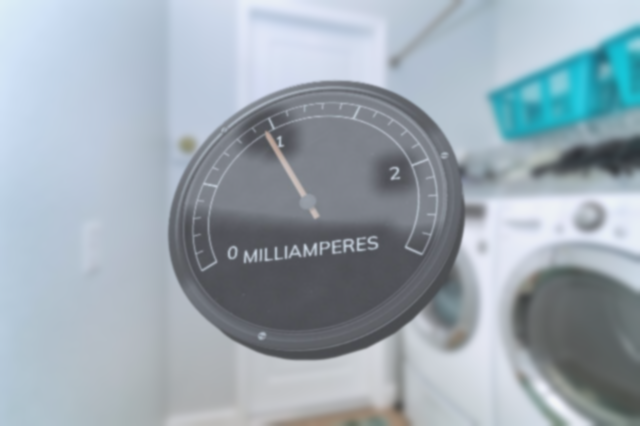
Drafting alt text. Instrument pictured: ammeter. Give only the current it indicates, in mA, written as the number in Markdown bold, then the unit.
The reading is **0.95** mA
